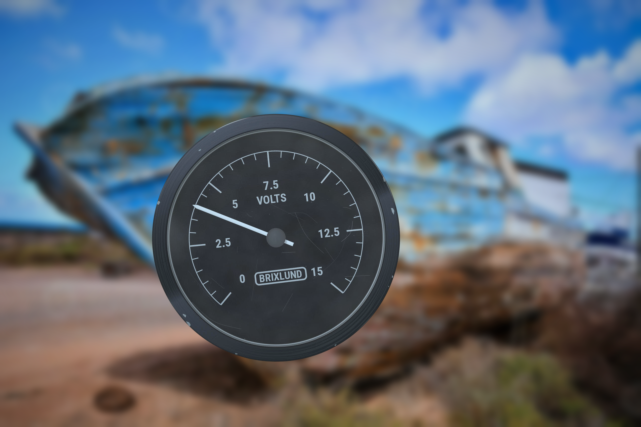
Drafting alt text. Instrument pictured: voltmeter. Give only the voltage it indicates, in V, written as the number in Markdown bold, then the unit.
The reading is **4** V
